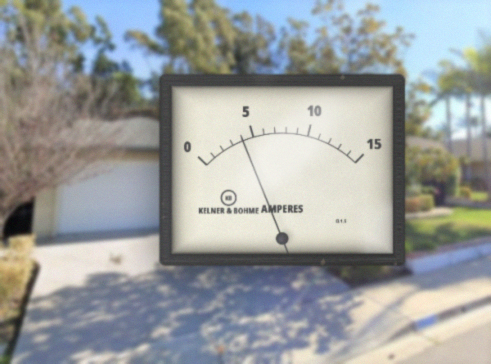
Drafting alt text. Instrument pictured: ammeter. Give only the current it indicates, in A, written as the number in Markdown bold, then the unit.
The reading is **4** A
